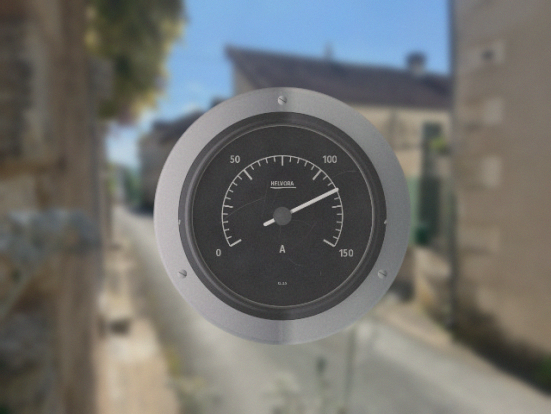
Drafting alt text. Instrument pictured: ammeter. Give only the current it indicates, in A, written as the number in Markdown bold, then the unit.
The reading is **115** A
